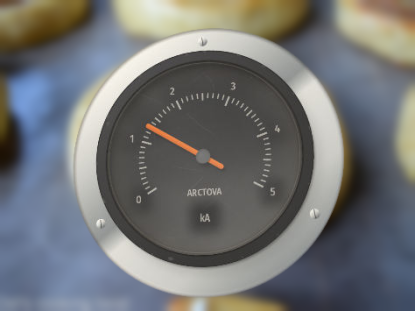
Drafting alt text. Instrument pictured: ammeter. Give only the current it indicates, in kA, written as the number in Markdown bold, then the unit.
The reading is **1.3** kA
